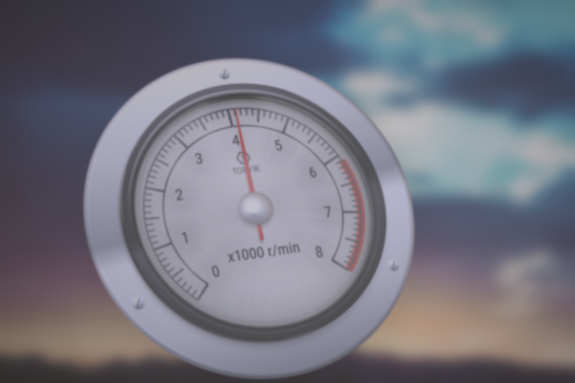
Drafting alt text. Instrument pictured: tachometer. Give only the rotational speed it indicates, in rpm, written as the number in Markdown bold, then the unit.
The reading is **4100** rpm
